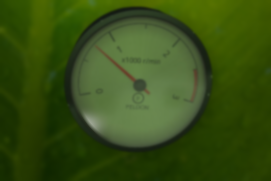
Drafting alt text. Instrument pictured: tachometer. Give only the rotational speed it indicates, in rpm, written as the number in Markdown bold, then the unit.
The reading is **750** rpm
